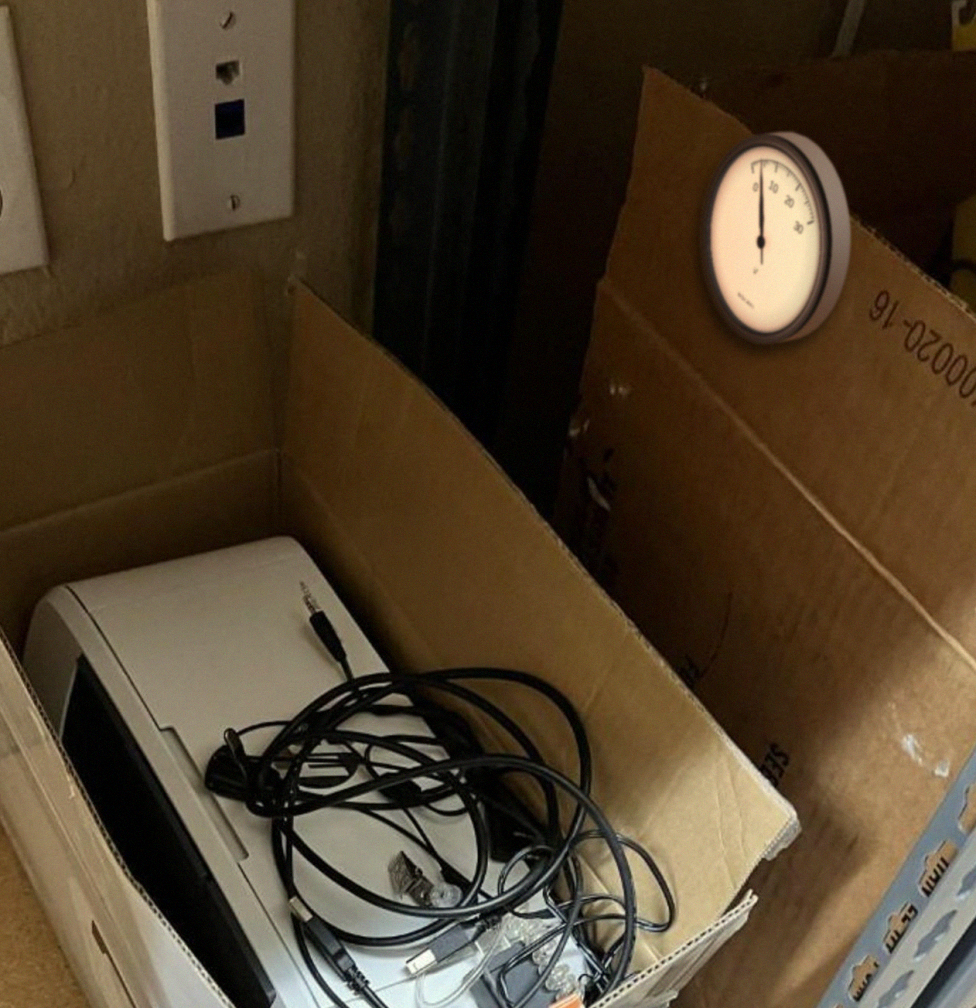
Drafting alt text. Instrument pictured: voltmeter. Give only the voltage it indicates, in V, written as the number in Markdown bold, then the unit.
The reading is **5** V
